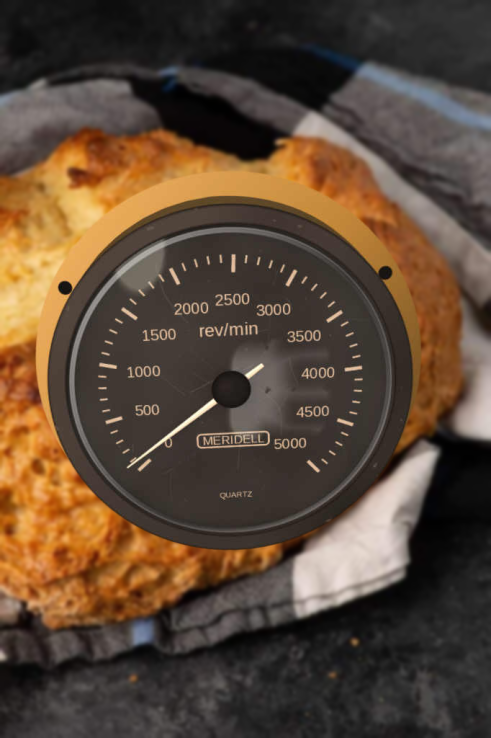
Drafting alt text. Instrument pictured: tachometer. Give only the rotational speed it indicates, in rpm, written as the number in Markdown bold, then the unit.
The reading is **100** rpm
